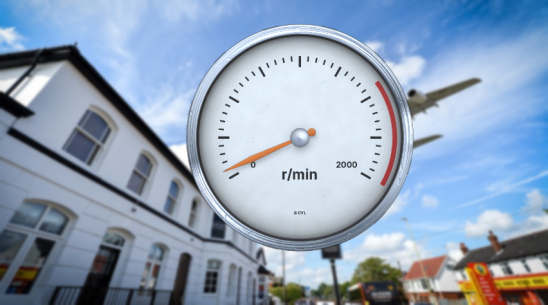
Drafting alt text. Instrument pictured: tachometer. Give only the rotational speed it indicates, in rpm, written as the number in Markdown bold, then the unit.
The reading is **50** rpm
